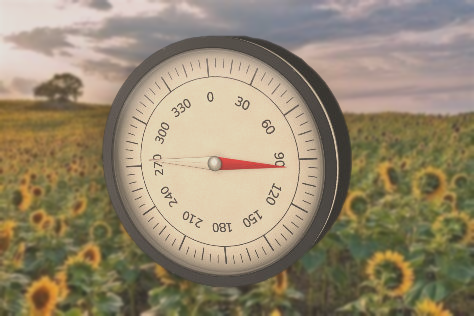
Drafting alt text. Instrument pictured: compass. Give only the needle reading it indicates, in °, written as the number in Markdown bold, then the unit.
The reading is **95** °
